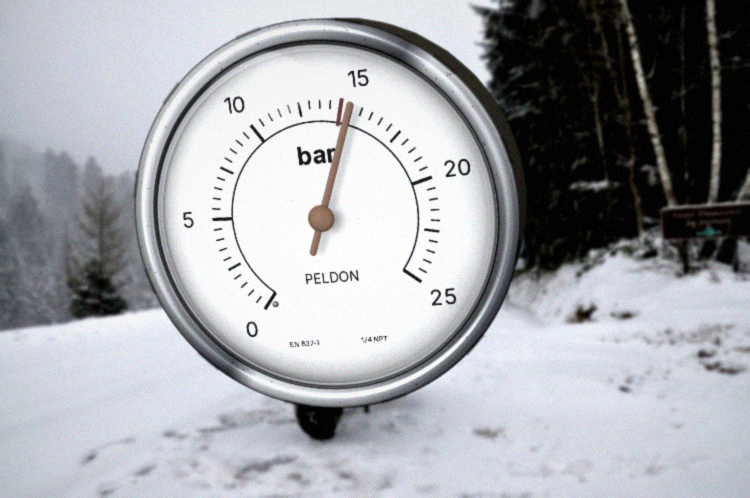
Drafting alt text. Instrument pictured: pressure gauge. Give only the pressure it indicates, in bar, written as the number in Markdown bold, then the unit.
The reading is **15** bar
